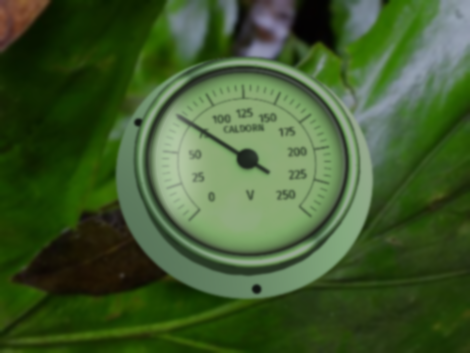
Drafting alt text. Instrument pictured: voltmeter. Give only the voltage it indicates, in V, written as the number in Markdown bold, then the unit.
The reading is **75** V
